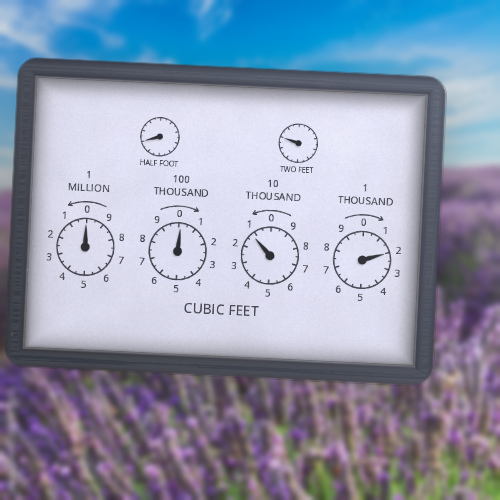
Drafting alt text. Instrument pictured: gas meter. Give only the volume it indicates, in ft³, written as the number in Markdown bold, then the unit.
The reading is **1200** ft³
